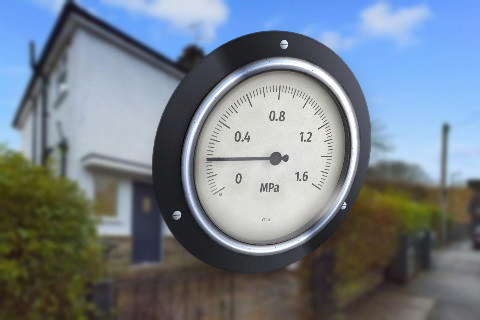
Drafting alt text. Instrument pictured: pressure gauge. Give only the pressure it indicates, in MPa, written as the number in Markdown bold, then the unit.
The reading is **0.2** MPa
